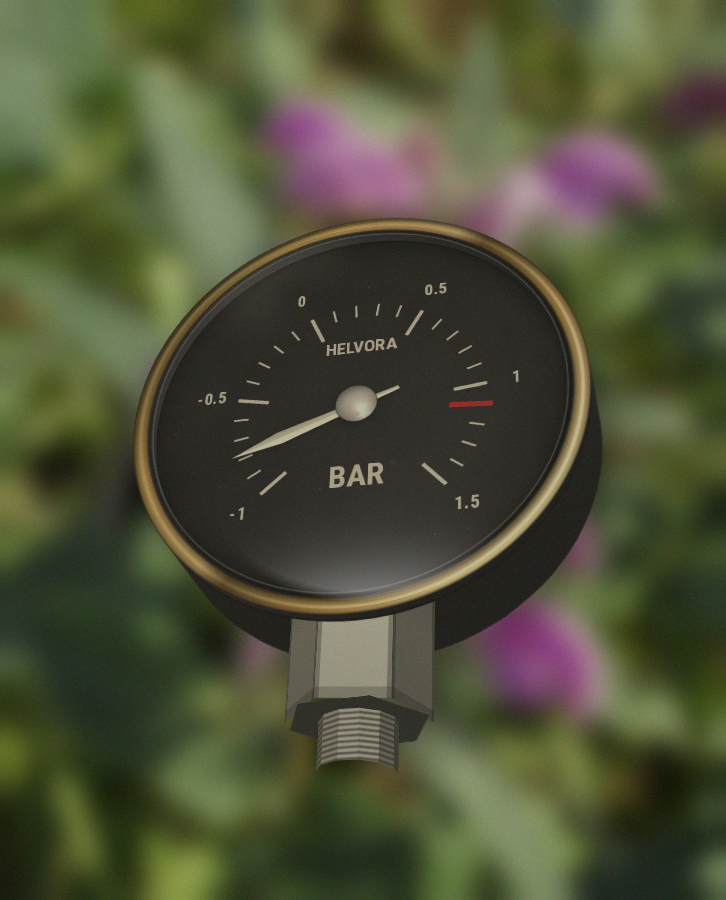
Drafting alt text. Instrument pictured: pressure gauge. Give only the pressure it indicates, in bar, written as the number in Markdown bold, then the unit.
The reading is **-0.8** bar
